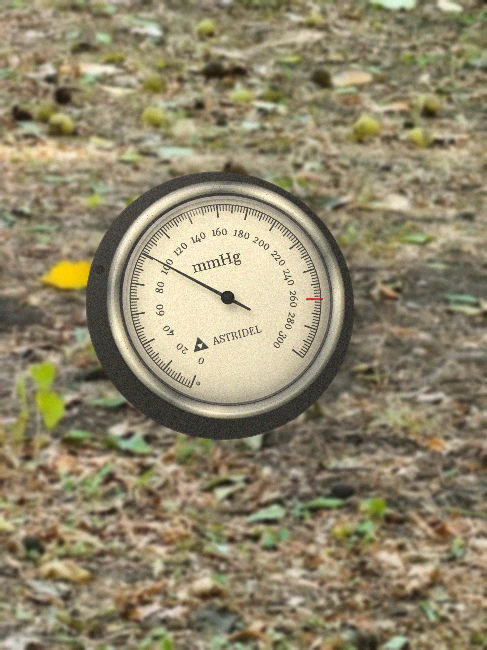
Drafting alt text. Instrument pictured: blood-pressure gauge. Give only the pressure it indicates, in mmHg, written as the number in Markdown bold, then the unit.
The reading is **100** mmHg
